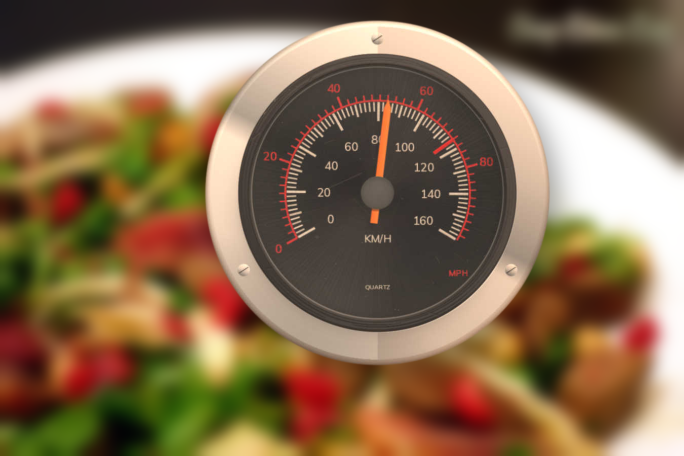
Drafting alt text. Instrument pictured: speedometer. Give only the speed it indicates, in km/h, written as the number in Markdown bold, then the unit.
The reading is **84** km/h
